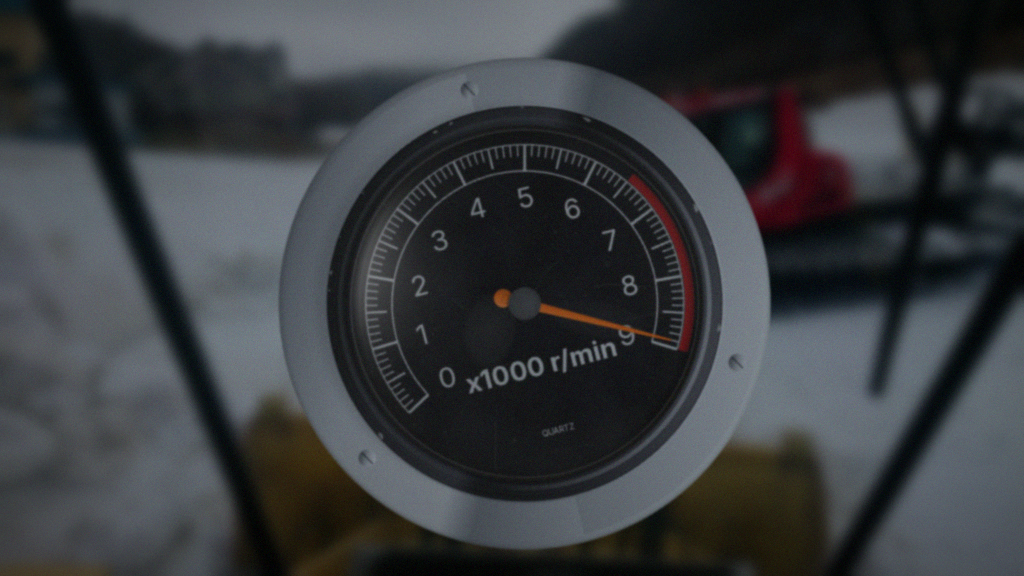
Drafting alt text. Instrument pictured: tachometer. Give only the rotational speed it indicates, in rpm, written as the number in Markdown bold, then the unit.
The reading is **8900** rpm
